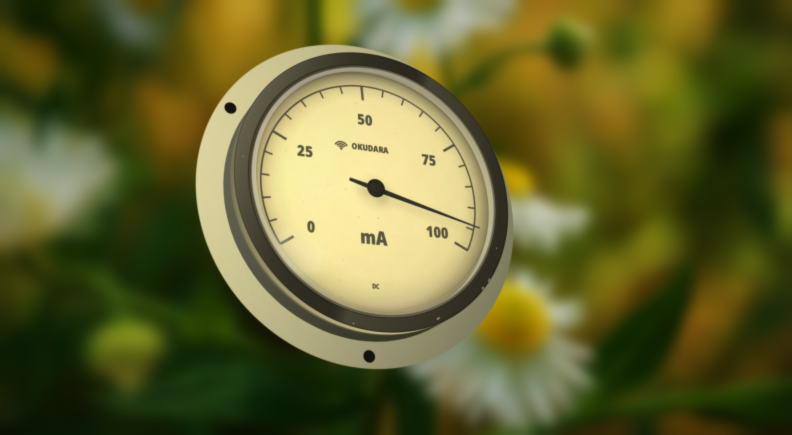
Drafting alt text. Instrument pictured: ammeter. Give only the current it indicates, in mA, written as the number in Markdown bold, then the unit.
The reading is **95** mA
